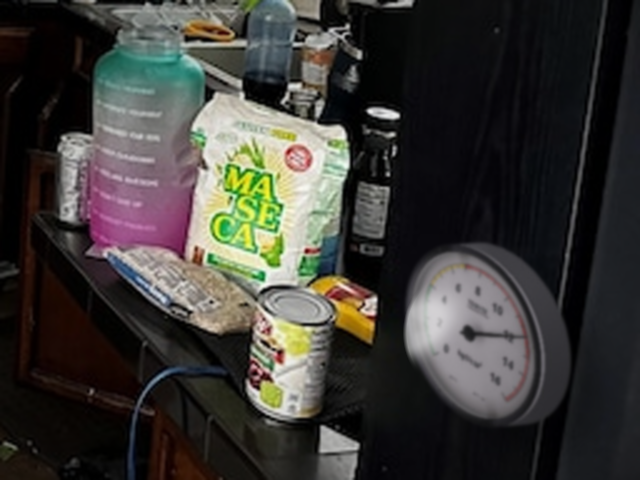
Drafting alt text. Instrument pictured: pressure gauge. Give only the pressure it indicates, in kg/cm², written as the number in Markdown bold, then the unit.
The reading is **12** kg/cm²
